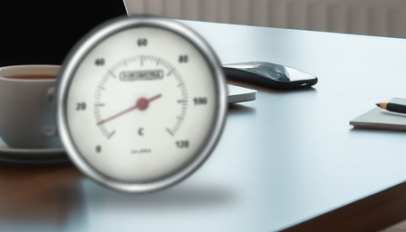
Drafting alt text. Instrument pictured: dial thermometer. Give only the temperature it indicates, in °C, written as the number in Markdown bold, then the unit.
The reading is **10** °C
